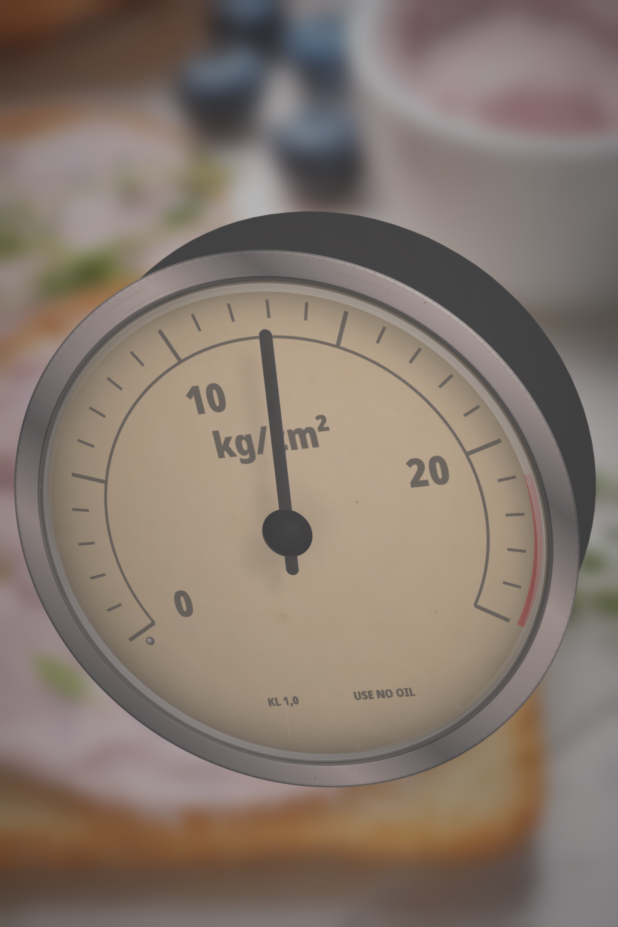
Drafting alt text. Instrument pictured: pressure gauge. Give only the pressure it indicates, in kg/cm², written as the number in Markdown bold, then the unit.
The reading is **13** kg/cm²
